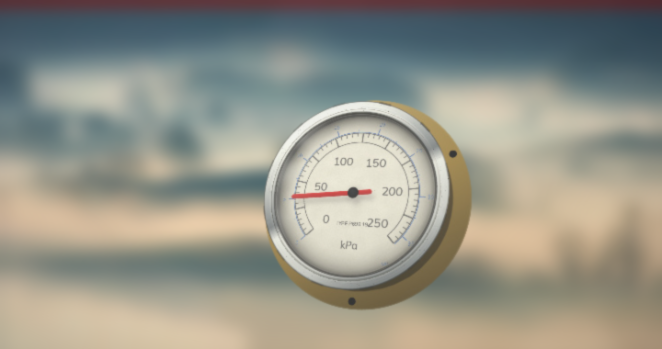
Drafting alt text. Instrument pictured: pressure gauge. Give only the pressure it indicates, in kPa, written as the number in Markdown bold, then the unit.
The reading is **35** kPa
